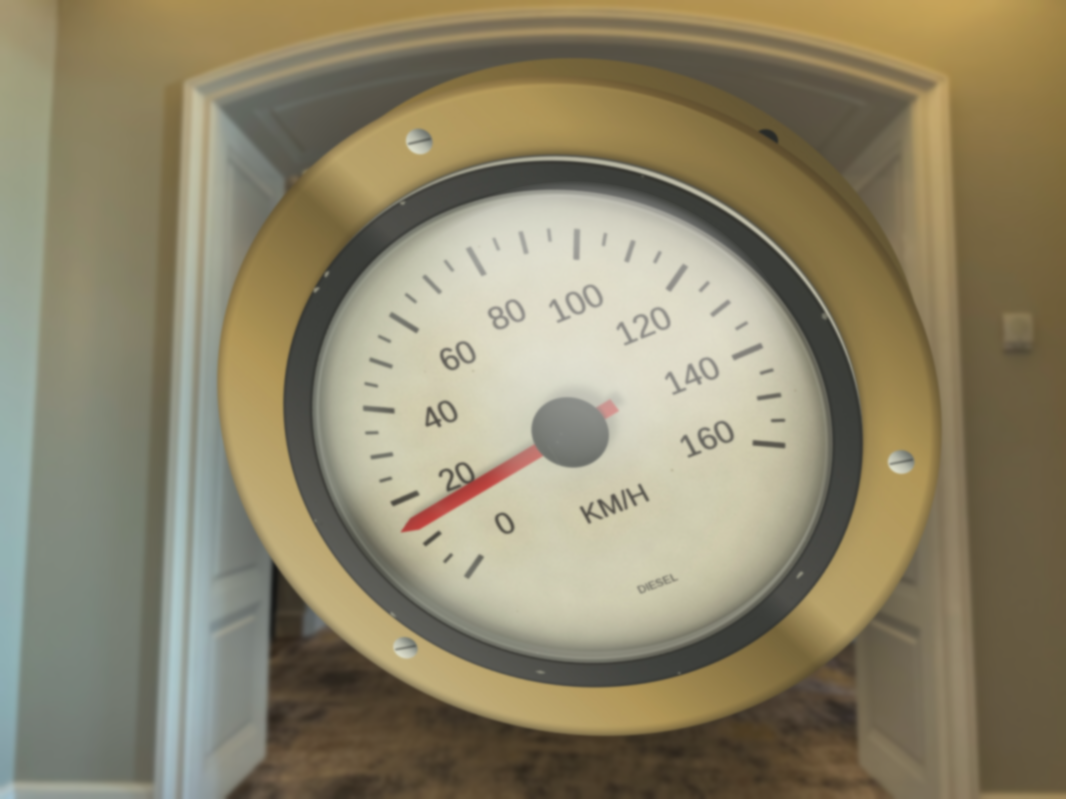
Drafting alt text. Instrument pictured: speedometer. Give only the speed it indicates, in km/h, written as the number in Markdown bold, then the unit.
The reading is **15** km/h
